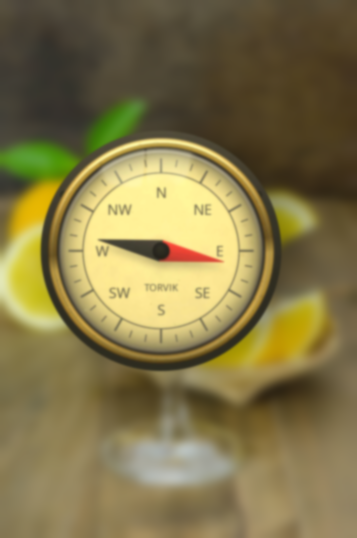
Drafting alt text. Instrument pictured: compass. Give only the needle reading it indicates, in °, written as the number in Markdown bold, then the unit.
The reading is **100** °
